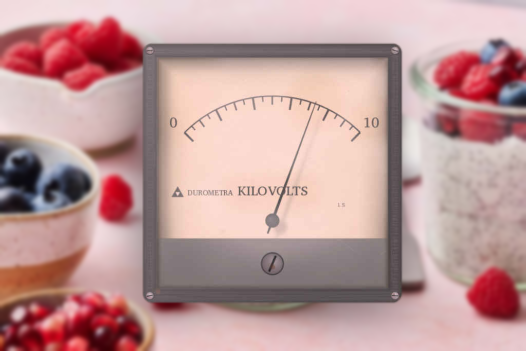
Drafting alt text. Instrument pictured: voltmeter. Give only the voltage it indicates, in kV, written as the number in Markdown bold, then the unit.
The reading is **7.25** kV
